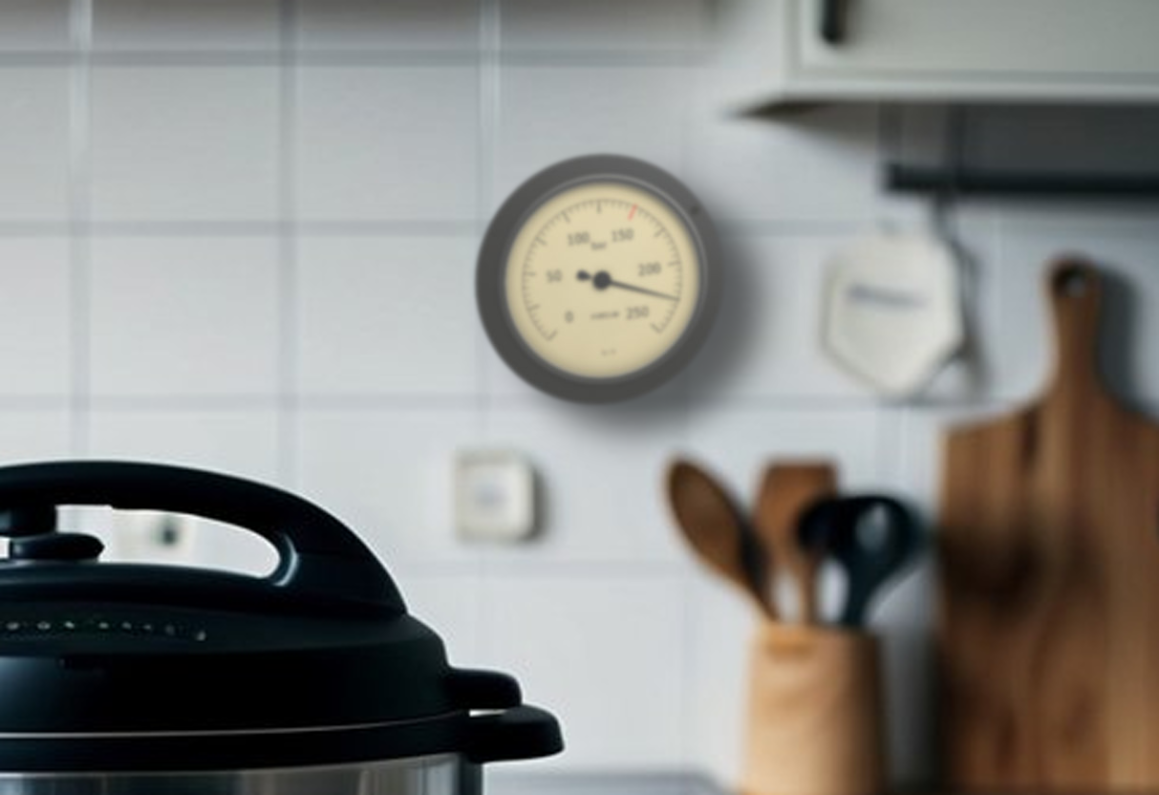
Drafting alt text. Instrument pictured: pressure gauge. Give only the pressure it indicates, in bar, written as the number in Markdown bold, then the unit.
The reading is **225** bar
